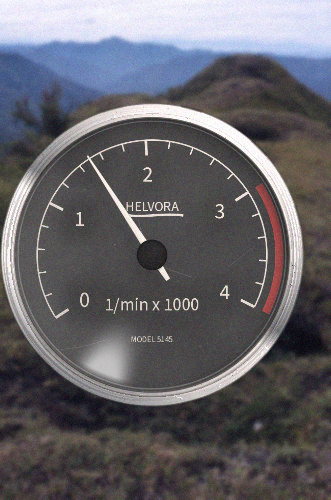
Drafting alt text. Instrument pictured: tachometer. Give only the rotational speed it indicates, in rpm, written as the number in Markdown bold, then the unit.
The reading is **1500** rpm
